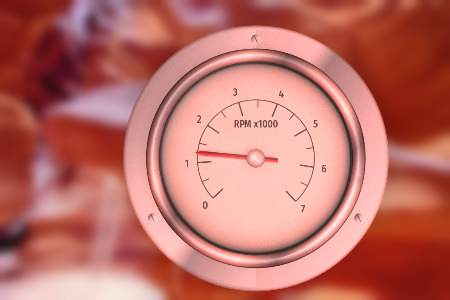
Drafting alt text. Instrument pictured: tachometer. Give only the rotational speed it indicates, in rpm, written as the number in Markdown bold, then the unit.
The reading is **1250** rpm
